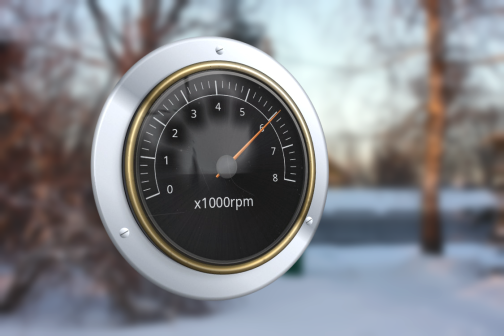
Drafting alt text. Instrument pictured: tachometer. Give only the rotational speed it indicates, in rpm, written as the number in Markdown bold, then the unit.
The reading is **6000** rpm
